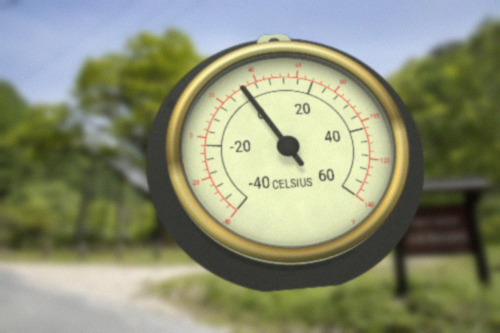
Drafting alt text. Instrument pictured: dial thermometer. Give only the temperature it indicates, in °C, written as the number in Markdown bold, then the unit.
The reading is **0** °C
